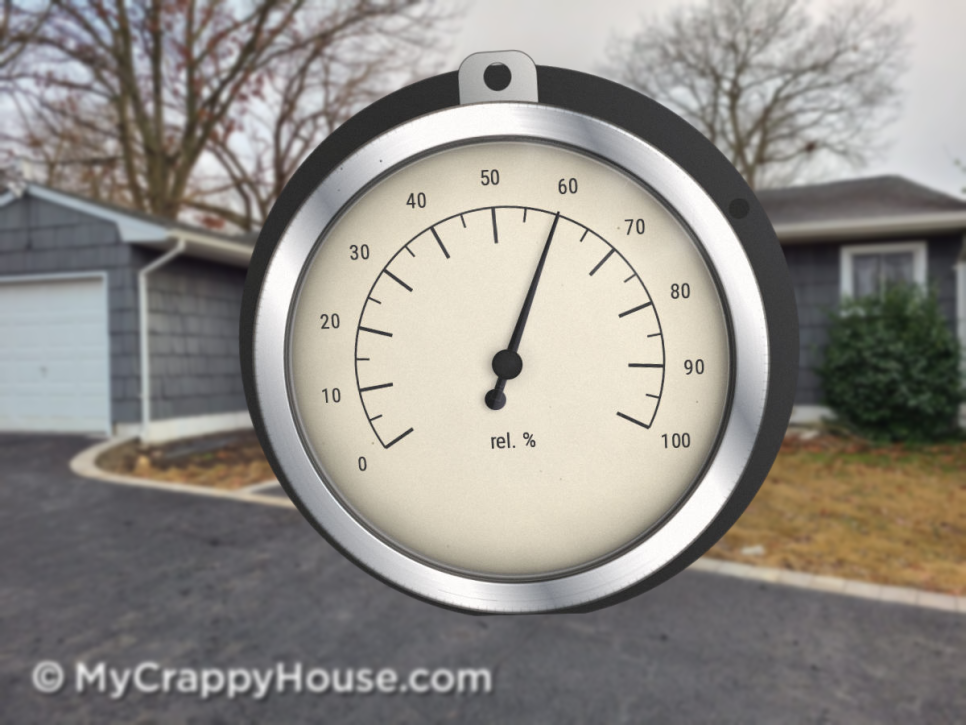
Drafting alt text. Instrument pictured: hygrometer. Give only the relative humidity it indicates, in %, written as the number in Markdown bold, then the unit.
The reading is **60** %
